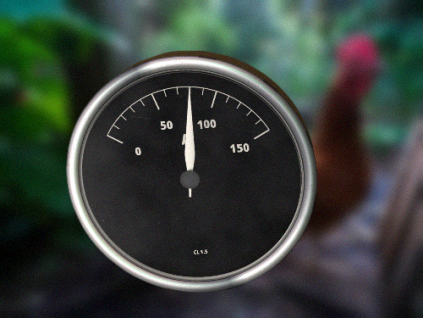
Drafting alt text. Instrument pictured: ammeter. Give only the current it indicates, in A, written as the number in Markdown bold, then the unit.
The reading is **80** A
